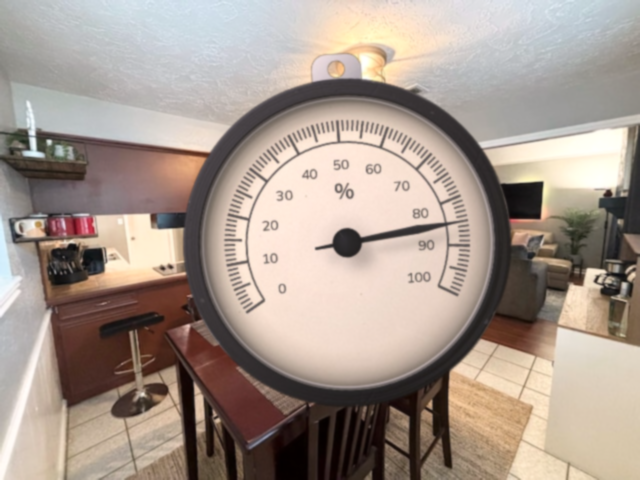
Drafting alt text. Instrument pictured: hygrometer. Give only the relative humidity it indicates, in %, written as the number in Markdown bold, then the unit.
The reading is **85** %
